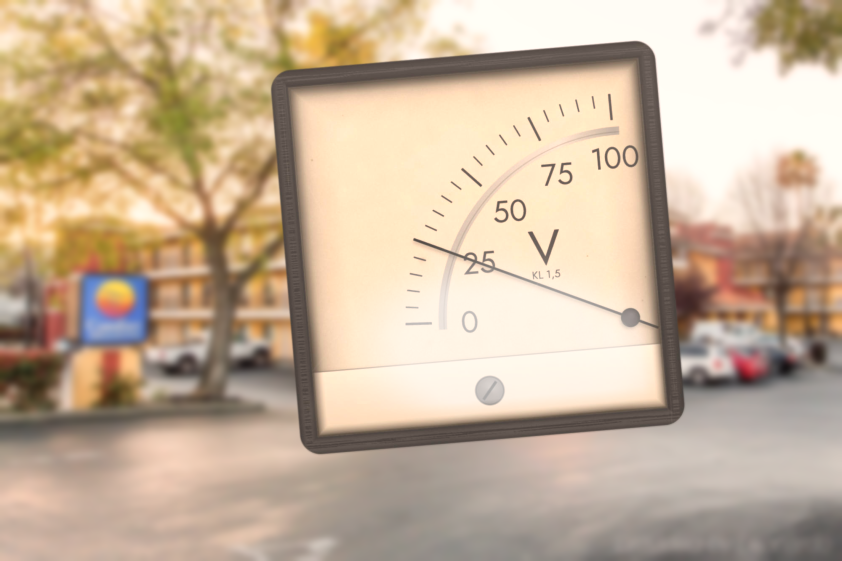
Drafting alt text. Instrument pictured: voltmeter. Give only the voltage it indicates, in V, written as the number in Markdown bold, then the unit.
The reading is **25** V
